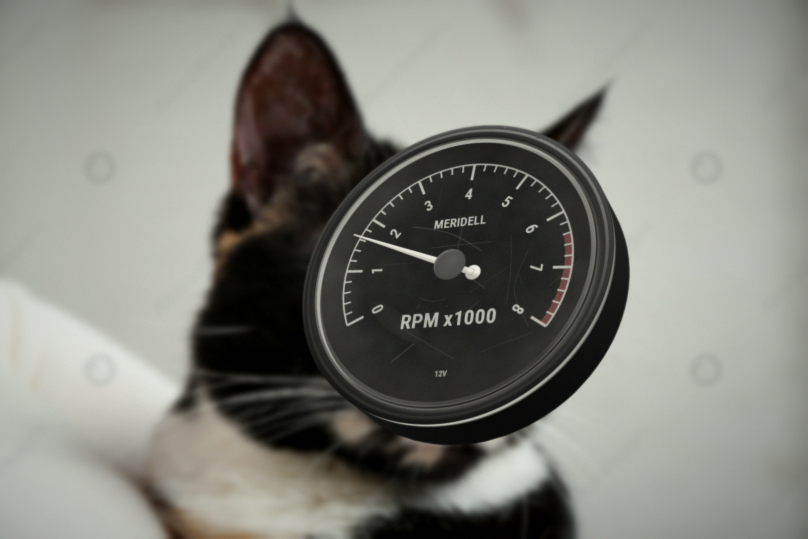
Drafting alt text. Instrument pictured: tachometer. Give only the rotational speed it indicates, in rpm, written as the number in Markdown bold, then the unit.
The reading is **1600** rpm
